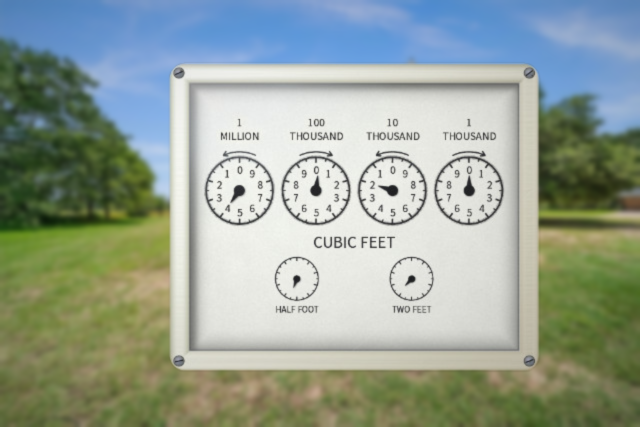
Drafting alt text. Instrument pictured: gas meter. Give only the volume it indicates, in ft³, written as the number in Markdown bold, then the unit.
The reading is **402000** ft³
